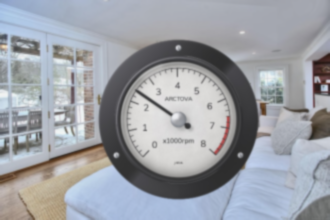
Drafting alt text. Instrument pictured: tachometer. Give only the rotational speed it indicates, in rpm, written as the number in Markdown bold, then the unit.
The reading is **2400** rpm
